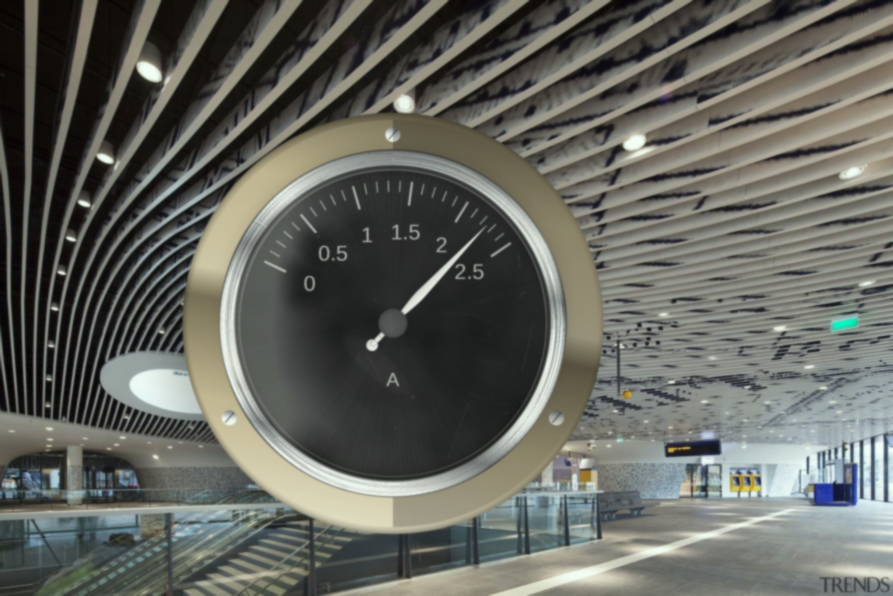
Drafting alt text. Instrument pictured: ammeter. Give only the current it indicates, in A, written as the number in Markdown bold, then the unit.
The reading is **2.25** A
